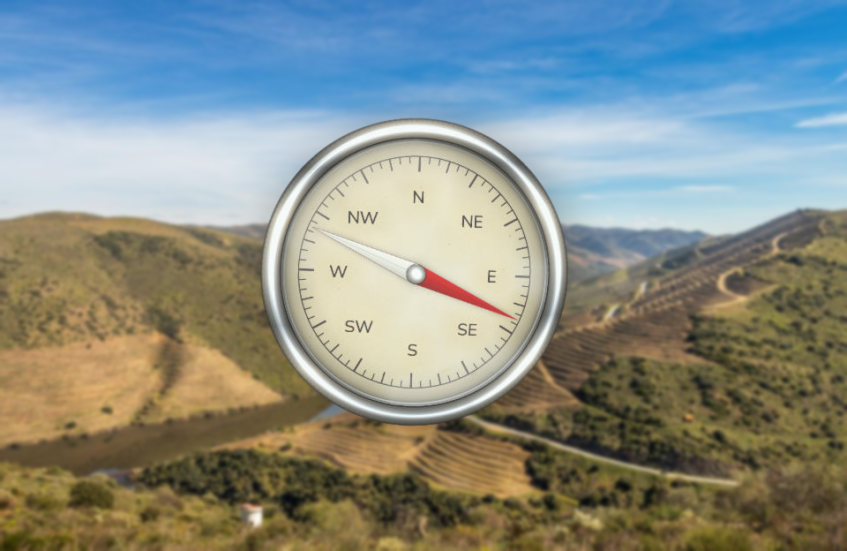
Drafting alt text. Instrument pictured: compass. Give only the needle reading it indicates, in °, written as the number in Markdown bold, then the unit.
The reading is **112.5** °
